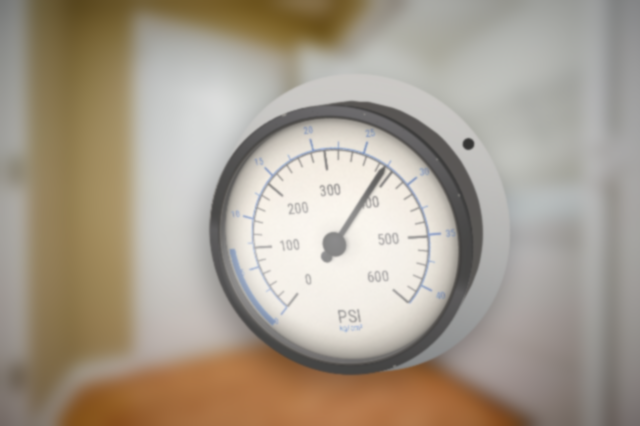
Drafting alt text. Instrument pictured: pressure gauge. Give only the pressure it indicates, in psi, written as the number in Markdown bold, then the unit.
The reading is **390** psi
